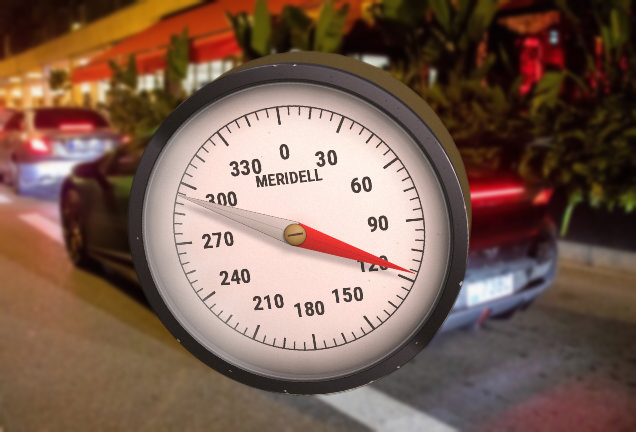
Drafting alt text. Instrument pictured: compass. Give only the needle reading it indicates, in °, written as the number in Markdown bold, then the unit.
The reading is **115** °
